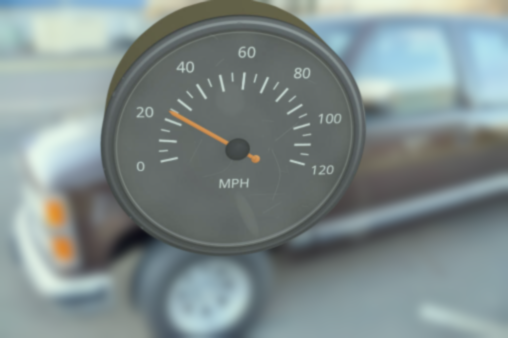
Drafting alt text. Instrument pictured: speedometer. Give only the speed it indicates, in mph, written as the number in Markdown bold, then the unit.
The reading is **25** mph
